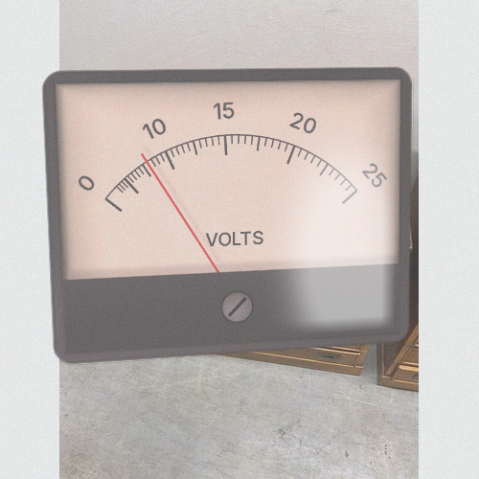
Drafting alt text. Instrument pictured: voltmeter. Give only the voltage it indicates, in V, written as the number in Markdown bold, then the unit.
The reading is **8** V
